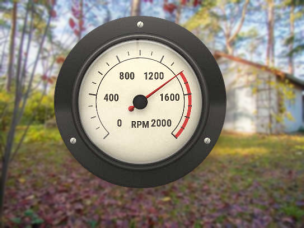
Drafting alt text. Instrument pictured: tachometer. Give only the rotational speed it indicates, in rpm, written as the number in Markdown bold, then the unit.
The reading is **1400** rpm
